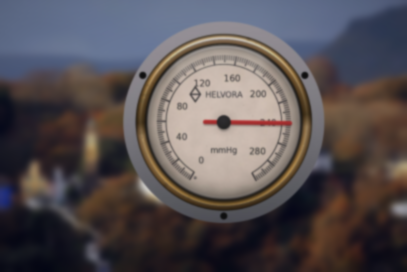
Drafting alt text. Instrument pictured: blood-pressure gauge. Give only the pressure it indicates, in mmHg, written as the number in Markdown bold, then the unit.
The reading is **240** mmHg
